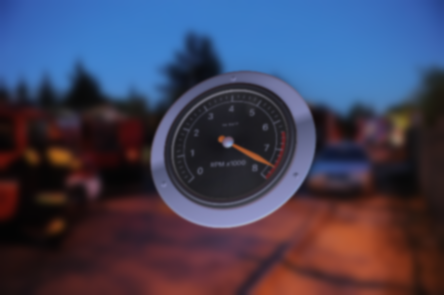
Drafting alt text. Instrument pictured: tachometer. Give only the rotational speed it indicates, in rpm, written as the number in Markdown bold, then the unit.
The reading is **7600** rpm
